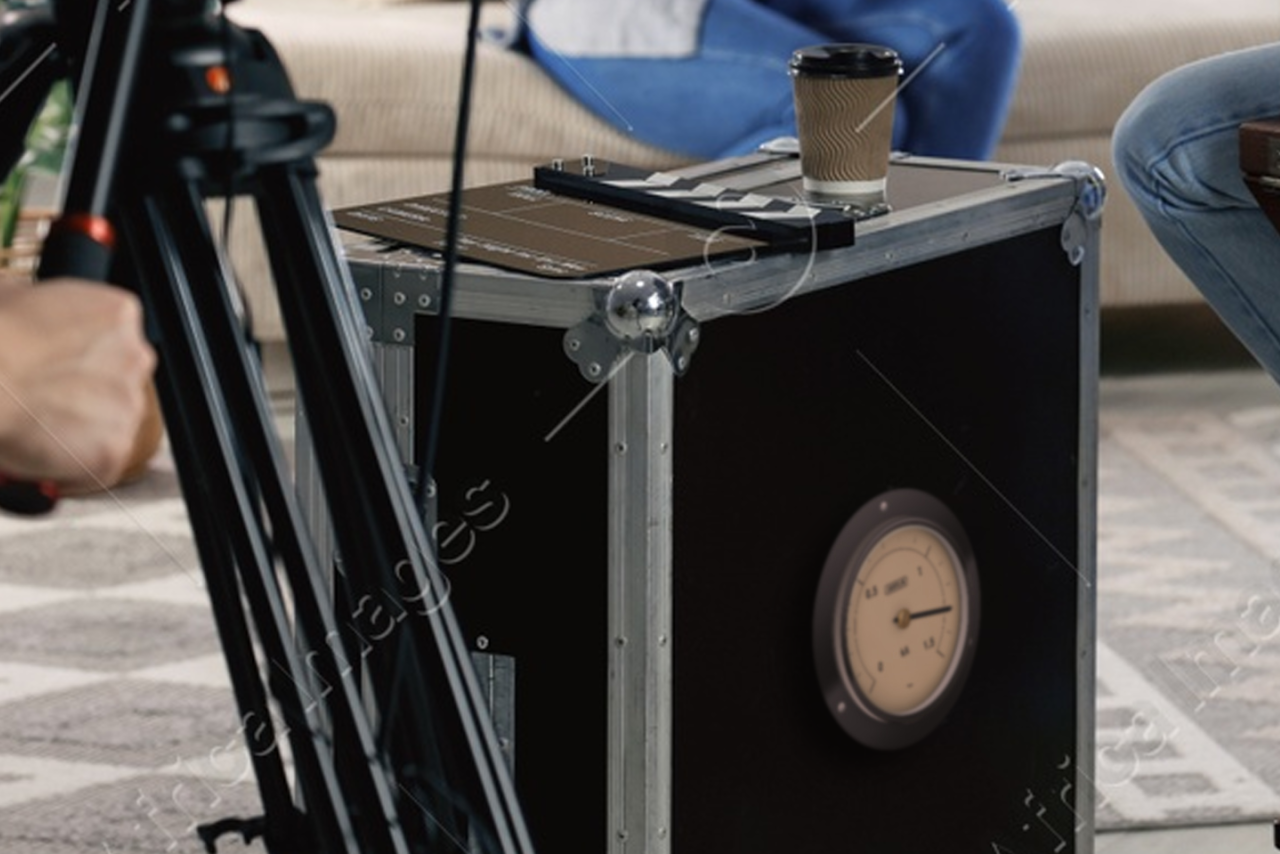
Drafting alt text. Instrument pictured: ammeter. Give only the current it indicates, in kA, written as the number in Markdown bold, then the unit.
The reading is **1.3** kA
